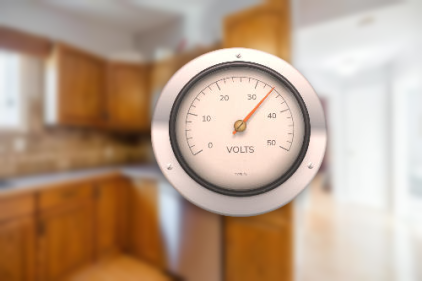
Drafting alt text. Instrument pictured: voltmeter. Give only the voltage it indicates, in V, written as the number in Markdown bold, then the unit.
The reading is **34** V
